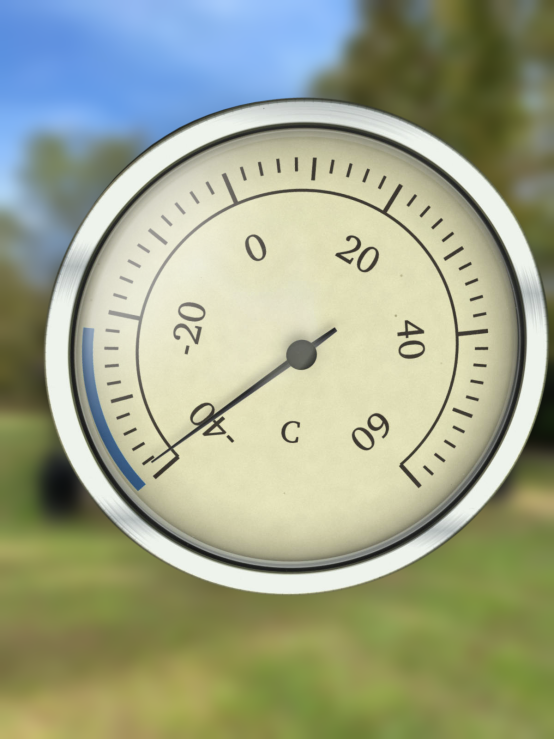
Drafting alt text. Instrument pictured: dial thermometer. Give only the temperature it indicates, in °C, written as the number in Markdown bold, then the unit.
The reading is **-38** °C
